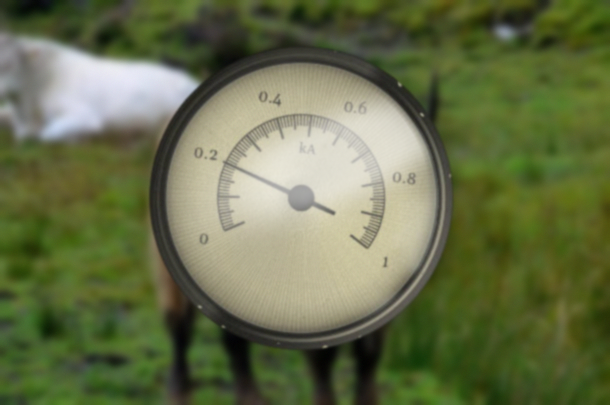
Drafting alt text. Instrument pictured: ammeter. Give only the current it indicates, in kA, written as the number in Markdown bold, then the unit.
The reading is **0.2** kA
